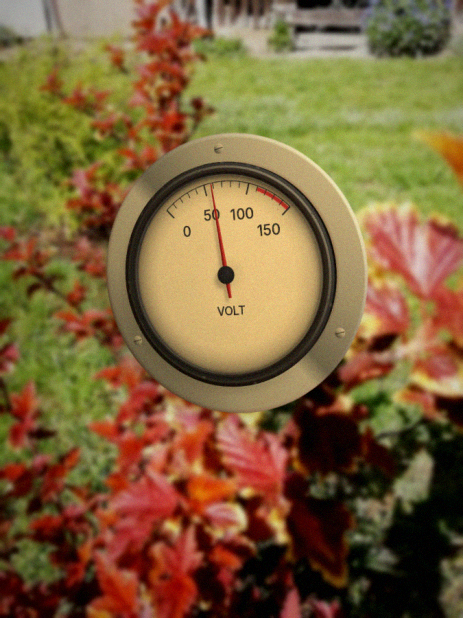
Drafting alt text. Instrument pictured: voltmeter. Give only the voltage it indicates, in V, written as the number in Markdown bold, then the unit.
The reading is **60** V
